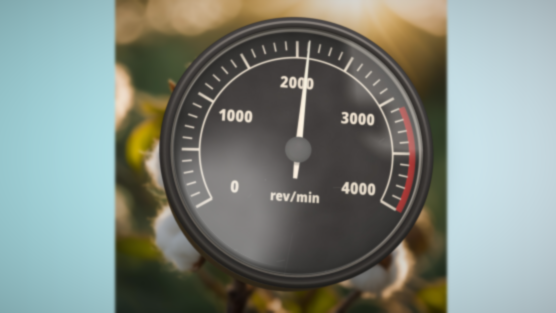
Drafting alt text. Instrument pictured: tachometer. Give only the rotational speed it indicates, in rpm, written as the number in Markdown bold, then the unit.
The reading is **2100** rpm
